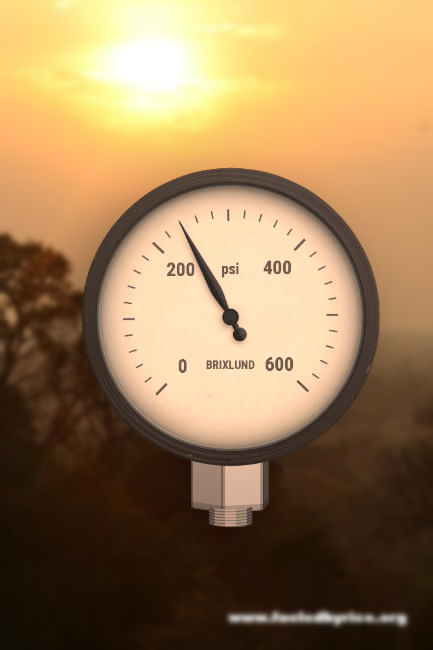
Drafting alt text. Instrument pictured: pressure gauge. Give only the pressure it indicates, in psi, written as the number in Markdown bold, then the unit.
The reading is **240** psi
